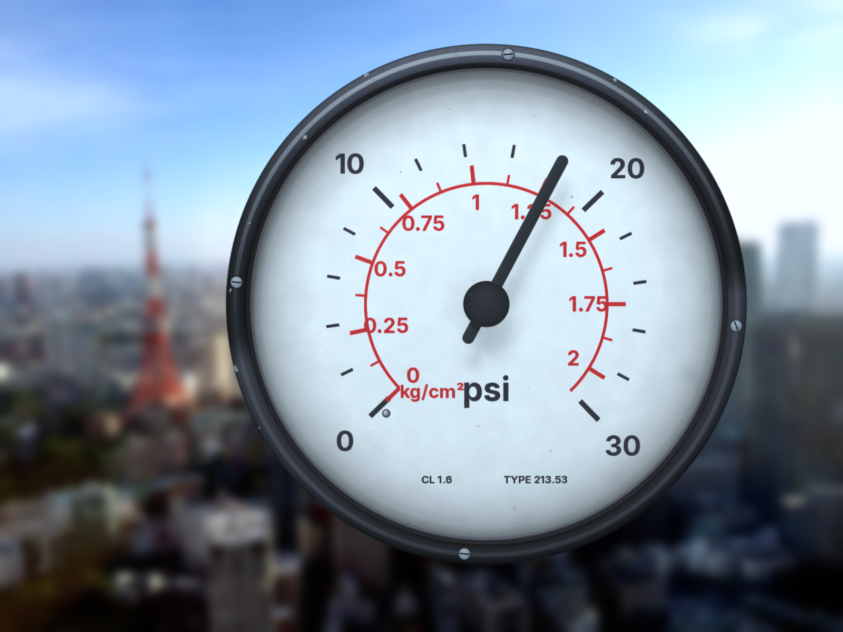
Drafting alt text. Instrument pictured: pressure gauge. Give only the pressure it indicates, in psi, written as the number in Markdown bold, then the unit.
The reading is **18** psi
